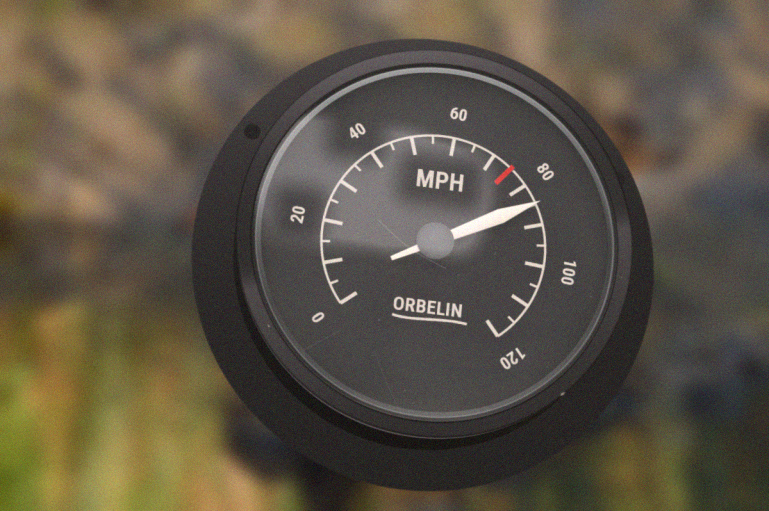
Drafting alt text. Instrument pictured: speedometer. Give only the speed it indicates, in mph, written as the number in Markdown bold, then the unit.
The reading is **85** mph
